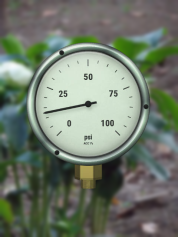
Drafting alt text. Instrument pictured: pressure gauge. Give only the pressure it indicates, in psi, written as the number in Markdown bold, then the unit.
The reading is **12.5** psi
